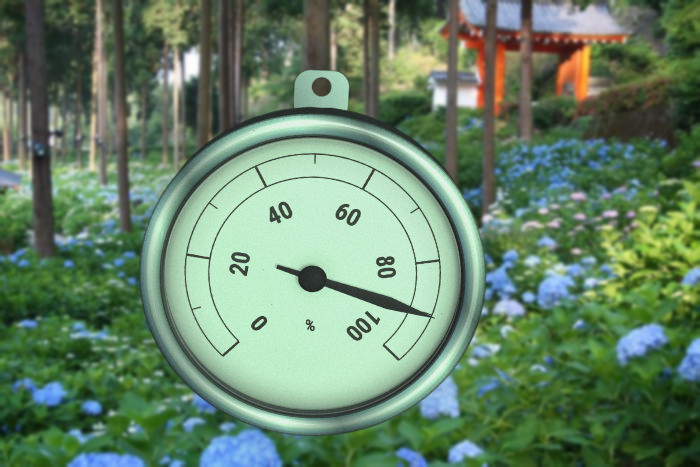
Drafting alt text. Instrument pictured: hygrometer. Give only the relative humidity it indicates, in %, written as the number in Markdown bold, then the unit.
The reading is **90** %
